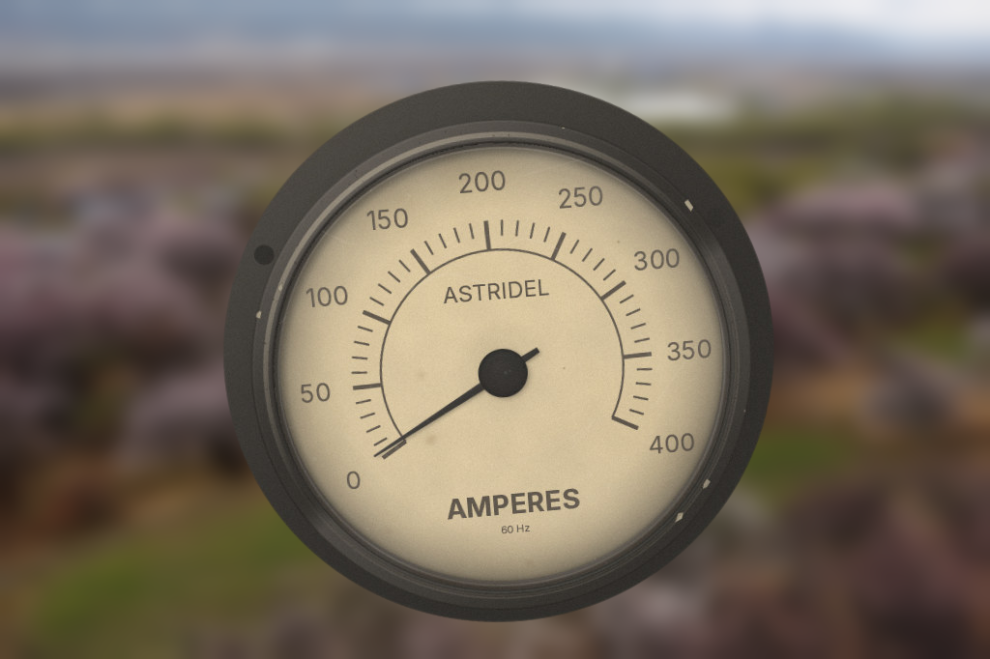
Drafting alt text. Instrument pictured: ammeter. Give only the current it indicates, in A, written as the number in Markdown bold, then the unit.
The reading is **5** A
